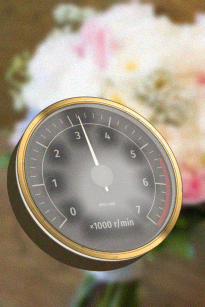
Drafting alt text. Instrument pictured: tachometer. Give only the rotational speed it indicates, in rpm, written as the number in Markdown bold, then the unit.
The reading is **3200** rpm
